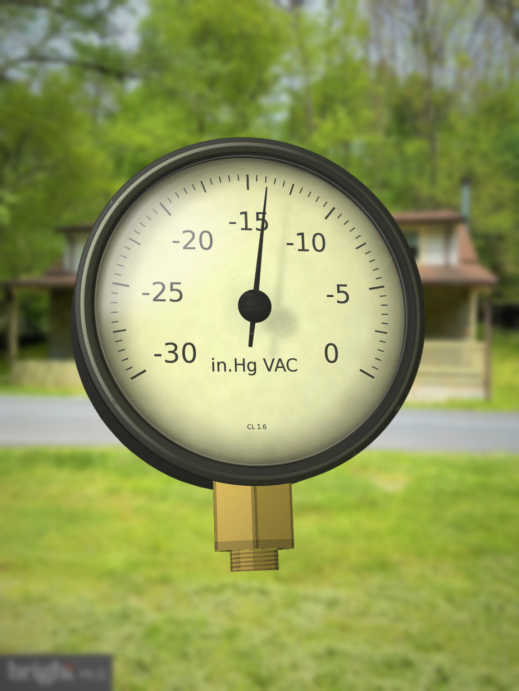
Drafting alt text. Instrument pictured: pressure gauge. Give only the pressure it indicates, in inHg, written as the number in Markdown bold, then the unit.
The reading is **-14** inHg
